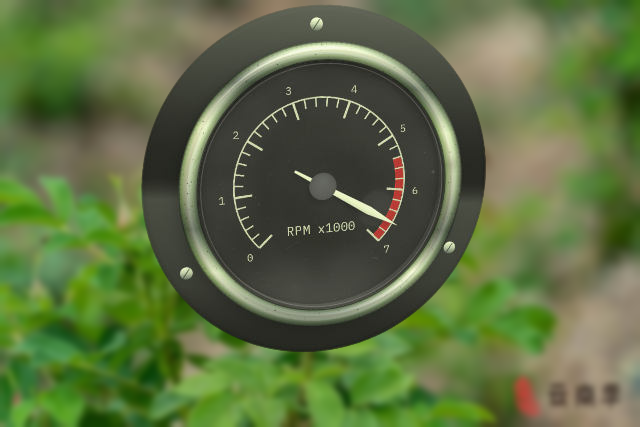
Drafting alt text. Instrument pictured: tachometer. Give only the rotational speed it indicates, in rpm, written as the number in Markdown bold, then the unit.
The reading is **6600** rpm
